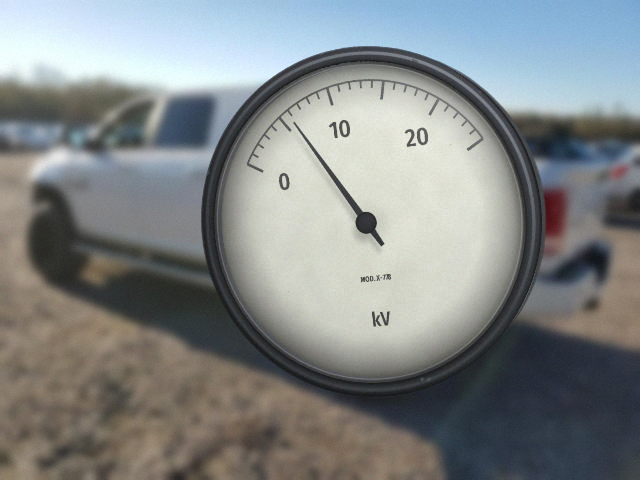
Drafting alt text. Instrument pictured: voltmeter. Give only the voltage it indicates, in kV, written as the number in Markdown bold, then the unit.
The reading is **6** kV
